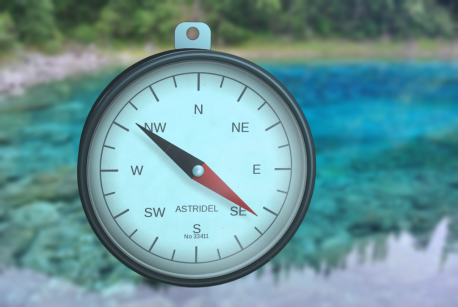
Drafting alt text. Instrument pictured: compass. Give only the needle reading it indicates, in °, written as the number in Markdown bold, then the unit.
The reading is **127.5** °
